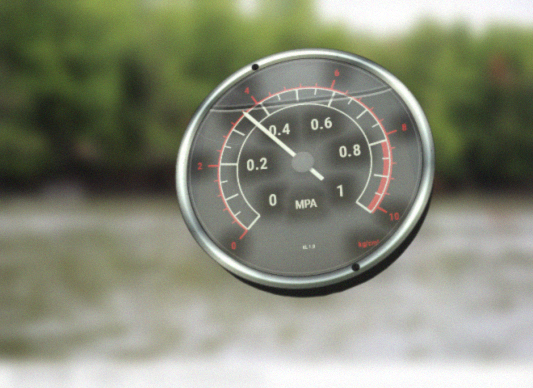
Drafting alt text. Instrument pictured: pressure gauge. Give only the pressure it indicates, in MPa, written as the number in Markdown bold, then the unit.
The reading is **0.35** MPa
